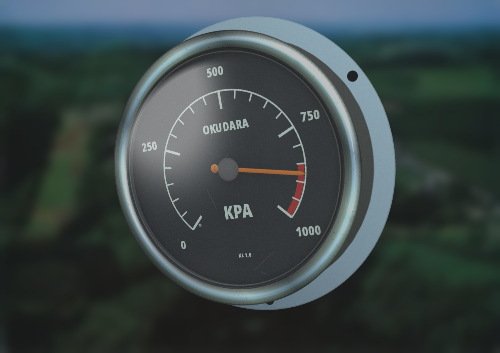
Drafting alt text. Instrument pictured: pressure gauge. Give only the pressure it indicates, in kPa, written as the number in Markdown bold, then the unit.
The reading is **875** kPa
